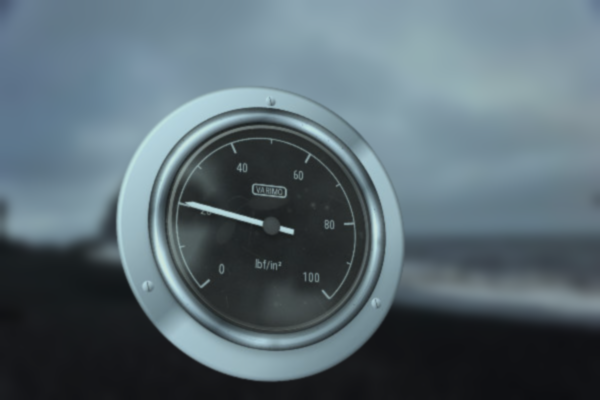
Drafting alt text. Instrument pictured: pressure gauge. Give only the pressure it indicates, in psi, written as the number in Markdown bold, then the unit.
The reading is **20** psi
